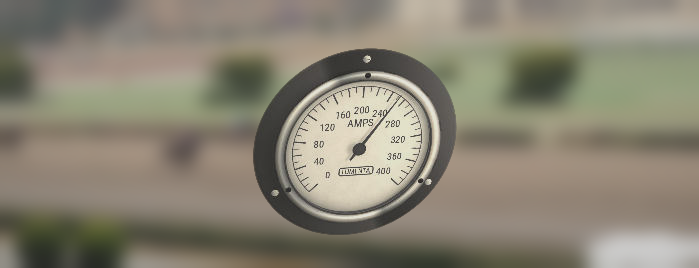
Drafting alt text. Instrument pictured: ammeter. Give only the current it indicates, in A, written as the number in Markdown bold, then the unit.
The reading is **250** A
